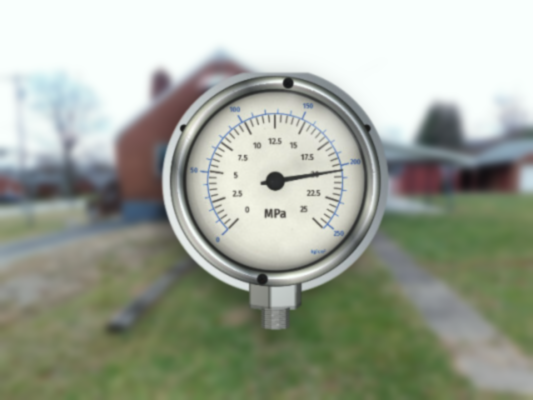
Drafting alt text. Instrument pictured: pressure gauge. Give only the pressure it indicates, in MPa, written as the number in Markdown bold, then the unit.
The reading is **20** MPa
